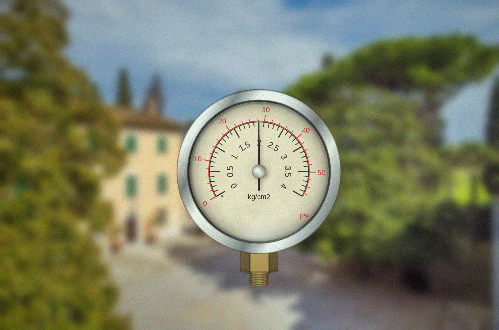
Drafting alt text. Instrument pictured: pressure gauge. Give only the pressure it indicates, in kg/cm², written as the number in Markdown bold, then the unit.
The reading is **2** kg/cm²
